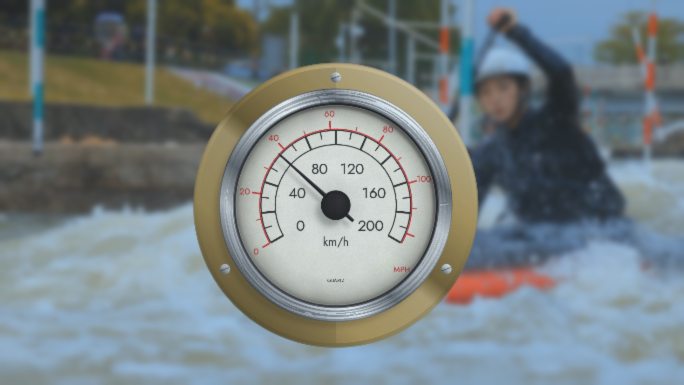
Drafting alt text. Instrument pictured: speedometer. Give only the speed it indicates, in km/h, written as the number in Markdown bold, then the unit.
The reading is **60** km/h
